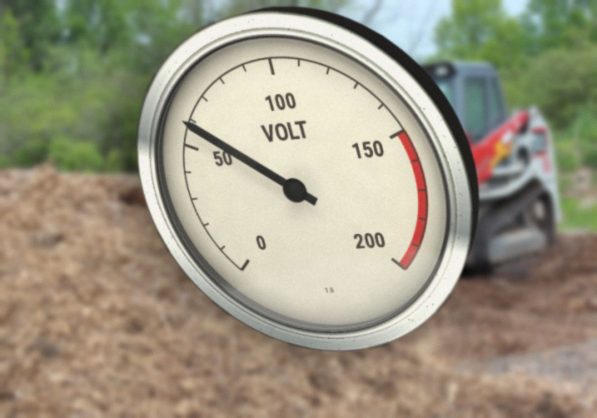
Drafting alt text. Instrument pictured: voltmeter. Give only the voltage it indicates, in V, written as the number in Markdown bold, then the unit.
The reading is **60** V
